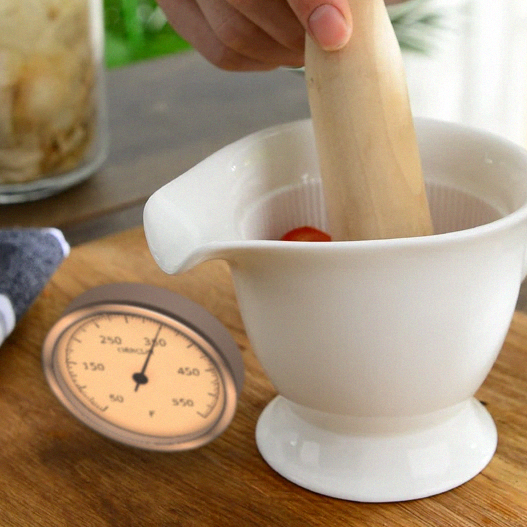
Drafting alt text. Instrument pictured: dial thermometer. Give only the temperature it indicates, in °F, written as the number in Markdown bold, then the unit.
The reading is **350** °F
